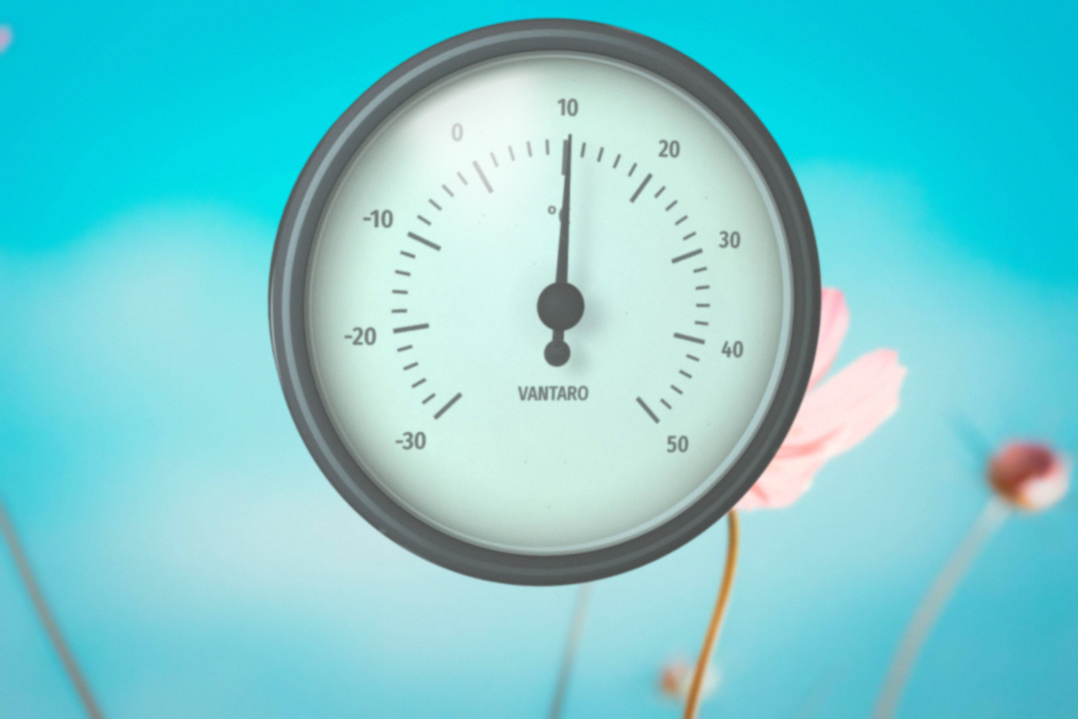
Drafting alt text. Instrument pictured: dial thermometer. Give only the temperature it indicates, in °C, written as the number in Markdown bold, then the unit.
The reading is **10** °C
